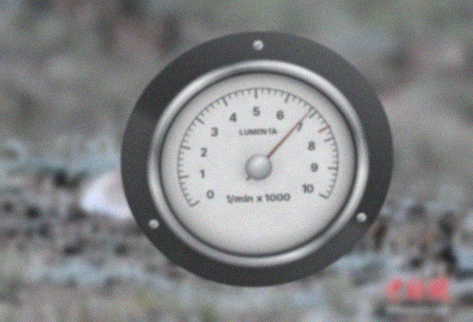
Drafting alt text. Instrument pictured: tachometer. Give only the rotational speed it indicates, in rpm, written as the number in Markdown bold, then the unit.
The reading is **6800** rpm
